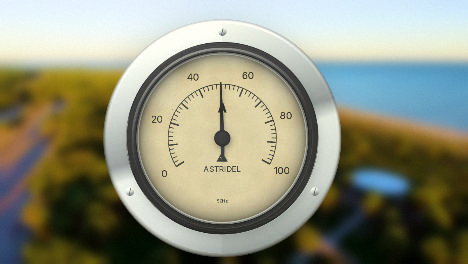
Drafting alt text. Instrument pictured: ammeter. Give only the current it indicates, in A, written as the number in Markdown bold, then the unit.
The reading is **50** A
